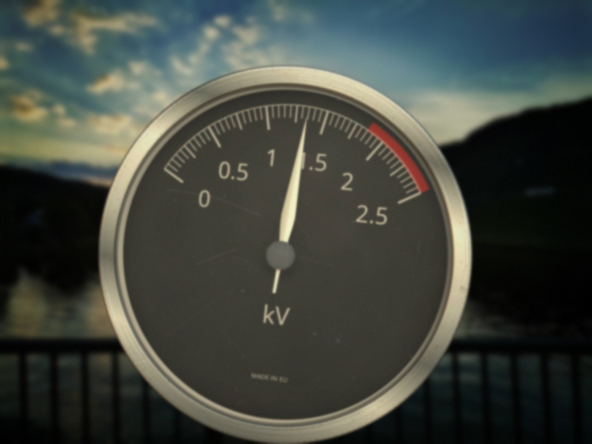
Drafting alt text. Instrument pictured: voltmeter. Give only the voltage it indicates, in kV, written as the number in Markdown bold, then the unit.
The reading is **1.35** kV
